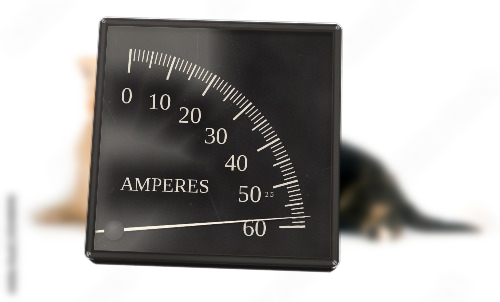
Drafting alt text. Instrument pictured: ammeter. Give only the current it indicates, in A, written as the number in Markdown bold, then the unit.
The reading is **58** A
